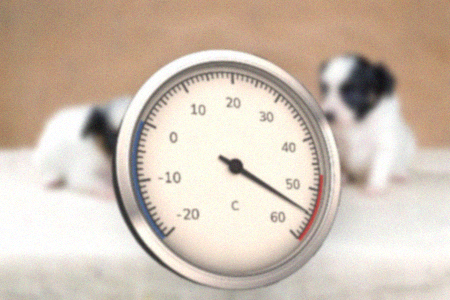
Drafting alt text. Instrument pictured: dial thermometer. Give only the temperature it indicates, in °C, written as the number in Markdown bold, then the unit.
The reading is **55** °C
